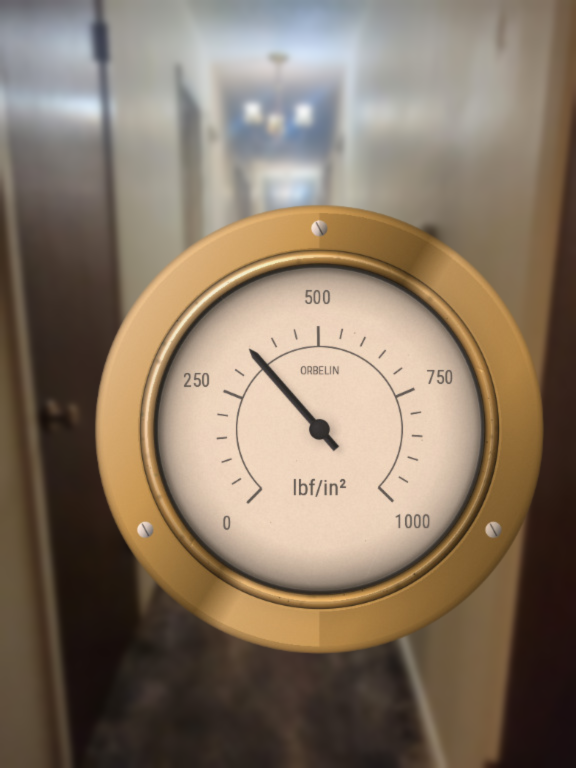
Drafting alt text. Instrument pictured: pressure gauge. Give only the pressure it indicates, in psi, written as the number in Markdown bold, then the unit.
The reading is **350** psi
